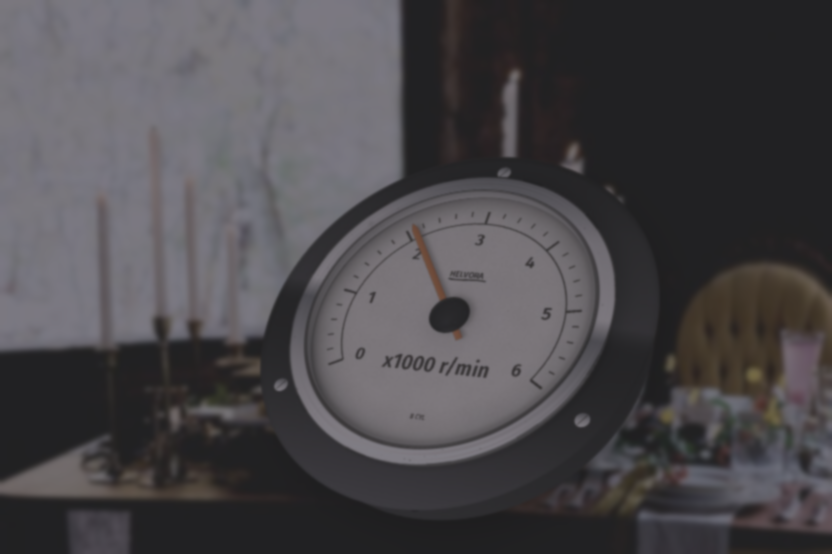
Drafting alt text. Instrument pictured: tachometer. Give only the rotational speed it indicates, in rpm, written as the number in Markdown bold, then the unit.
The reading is **2100** rpm
